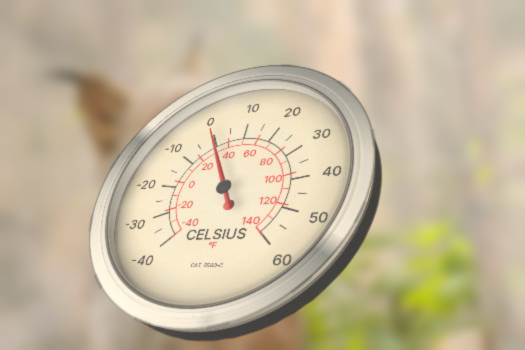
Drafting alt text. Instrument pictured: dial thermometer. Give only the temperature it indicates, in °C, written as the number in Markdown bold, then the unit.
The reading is **0** °C
